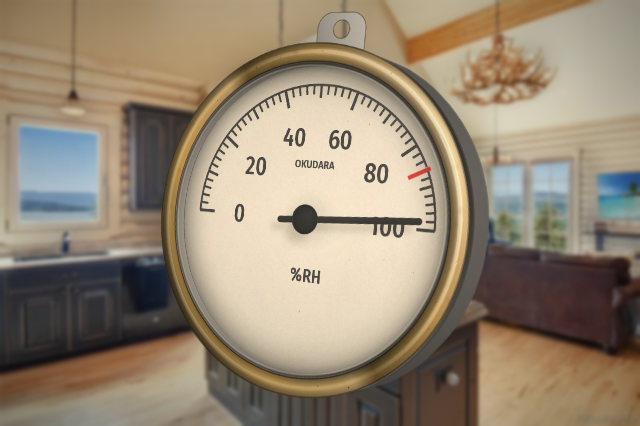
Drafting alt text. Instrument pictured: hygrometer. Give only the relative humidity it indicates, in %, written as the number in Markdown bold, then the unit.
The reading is **98** %
